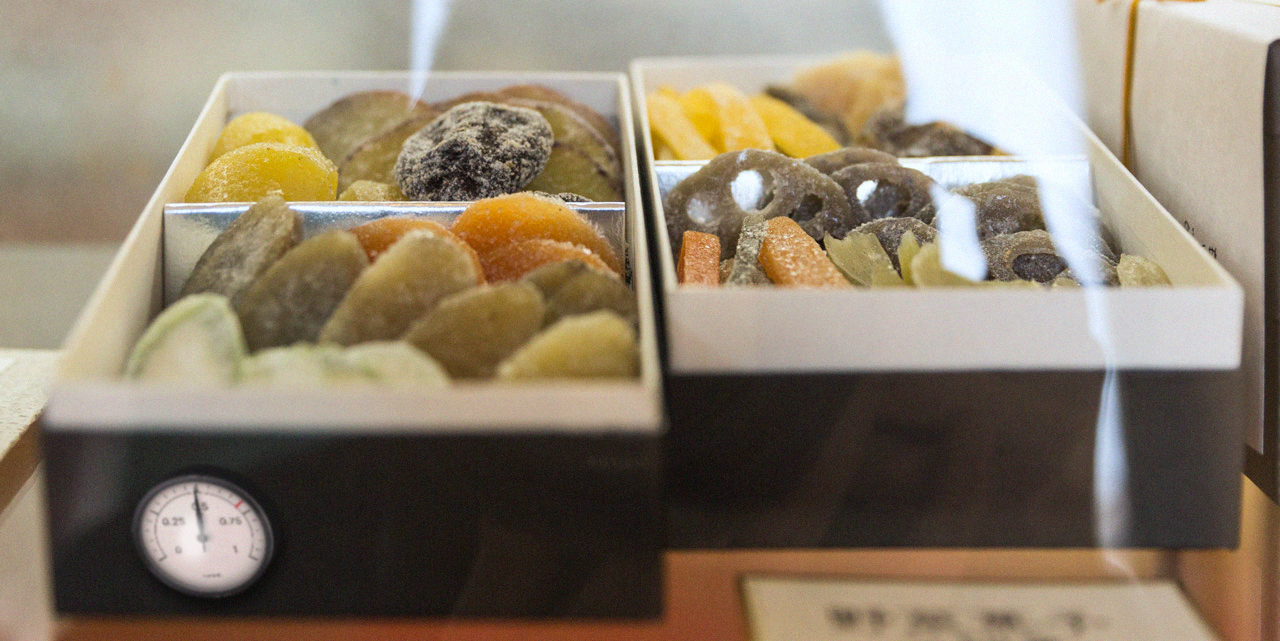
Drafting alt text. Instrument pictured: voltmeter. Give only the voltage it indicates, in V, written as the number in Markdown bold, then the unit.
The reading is **0.5** V
